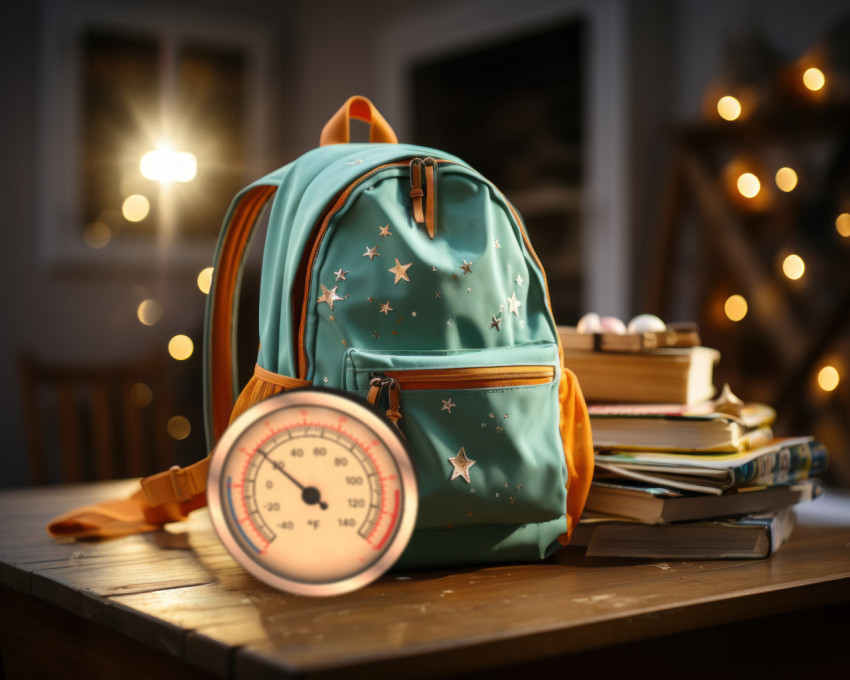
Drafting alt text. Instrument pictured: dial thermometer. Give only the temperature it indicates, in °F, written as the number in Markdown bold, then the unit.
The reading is **20** °F
